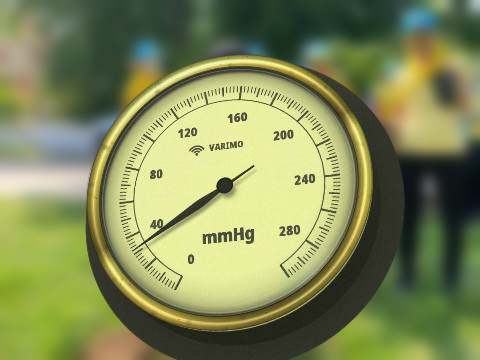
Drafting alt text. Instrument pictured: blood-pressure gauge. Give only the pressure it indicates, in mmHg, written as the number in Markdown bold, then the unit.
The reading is **30** mmHg
